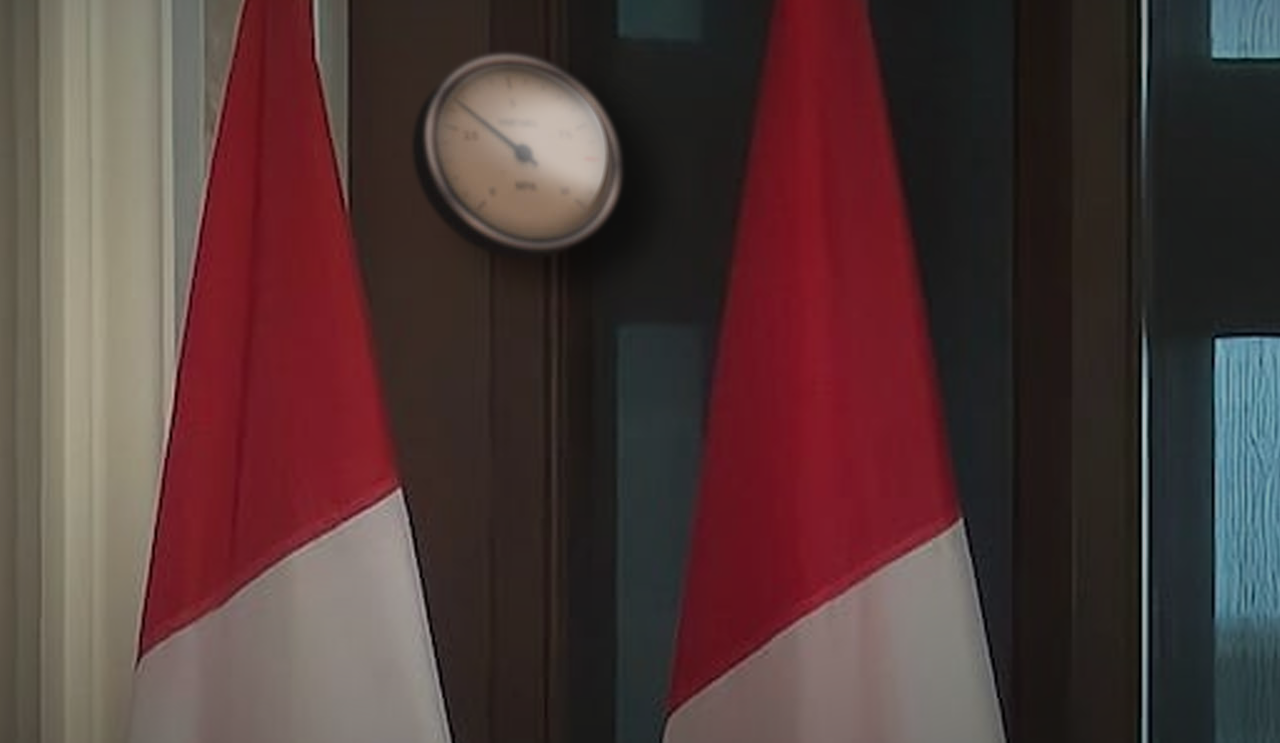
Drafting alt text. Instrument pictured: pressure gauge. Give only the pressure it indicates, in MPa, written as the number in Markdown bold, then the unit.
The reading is **3.25** MPa
